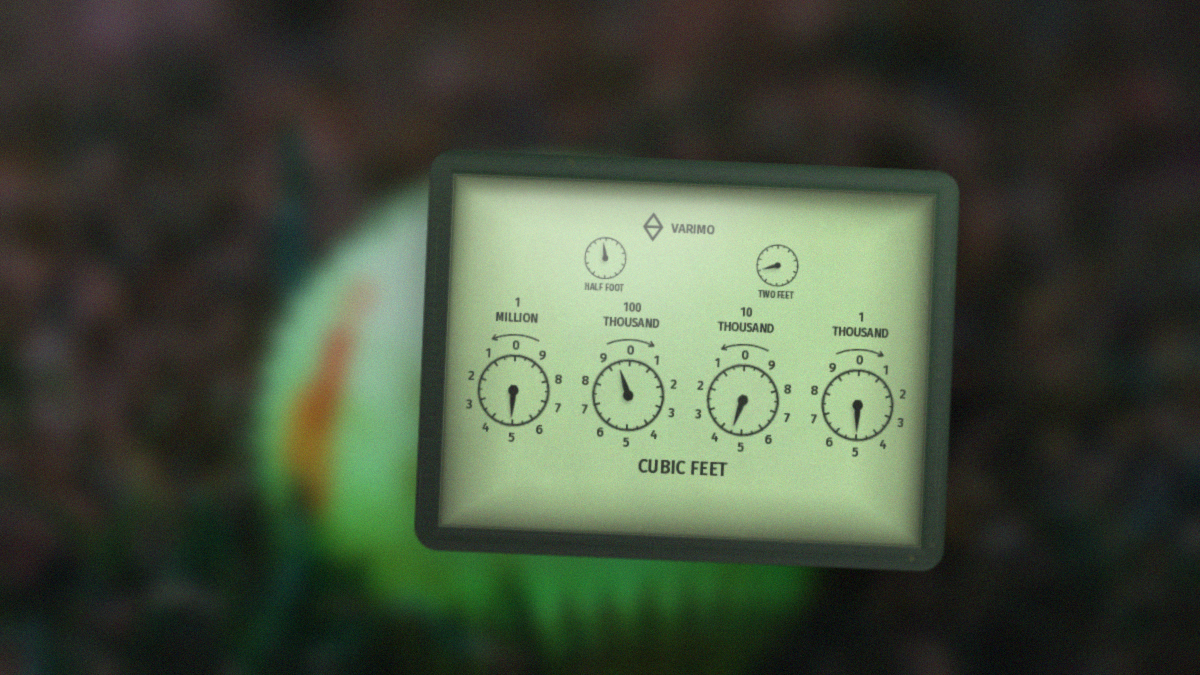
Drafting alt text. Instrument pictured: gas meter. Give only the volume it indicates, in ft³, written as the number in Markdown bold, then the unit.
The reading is **494500** ft³
